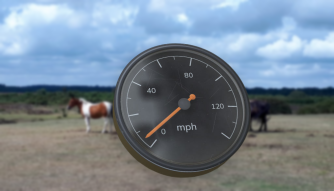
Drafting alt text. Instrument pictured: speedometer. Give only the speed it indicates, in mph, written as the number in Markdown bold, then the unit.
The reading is **5** mph
